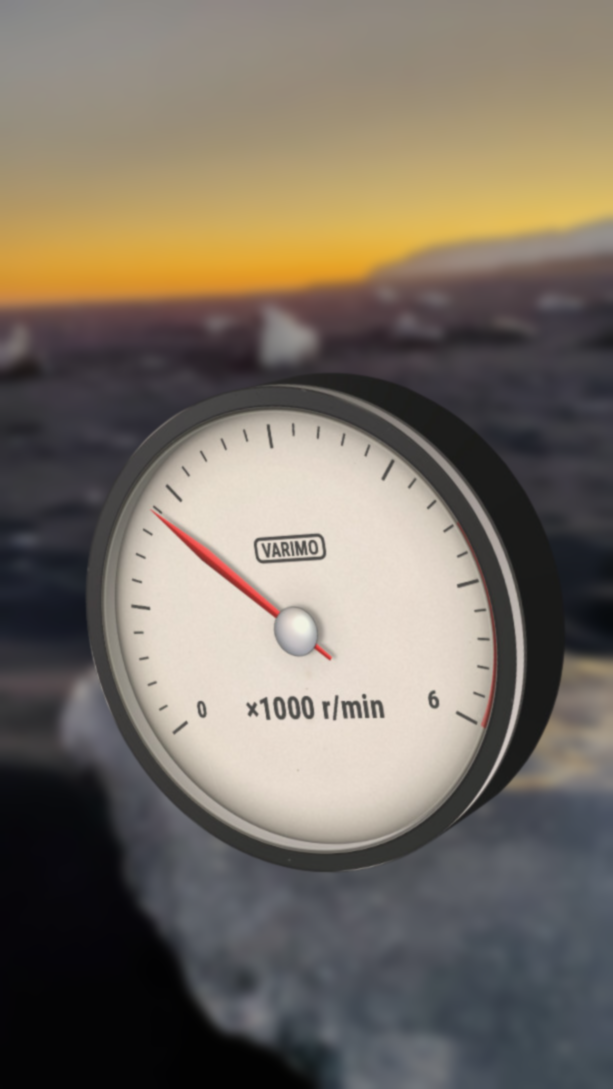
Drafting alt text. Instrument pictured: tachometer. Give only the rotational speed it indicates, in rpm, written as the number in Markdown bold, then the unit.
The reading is **1800** rpm
